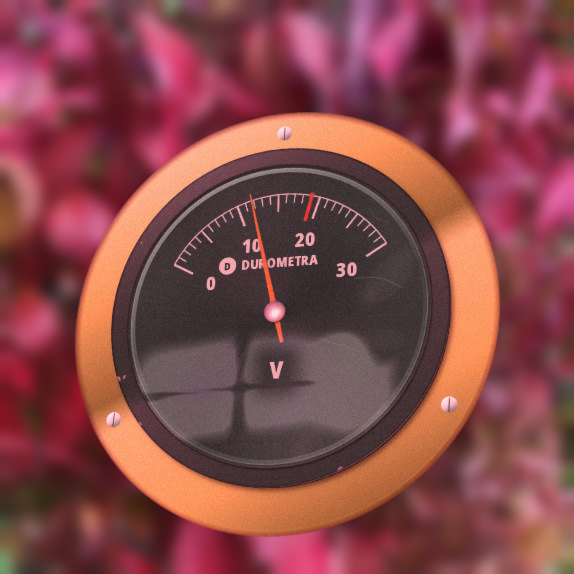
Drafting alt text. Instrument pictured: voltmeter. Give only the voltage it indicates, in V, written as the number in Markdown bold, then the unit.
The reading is **12** V
